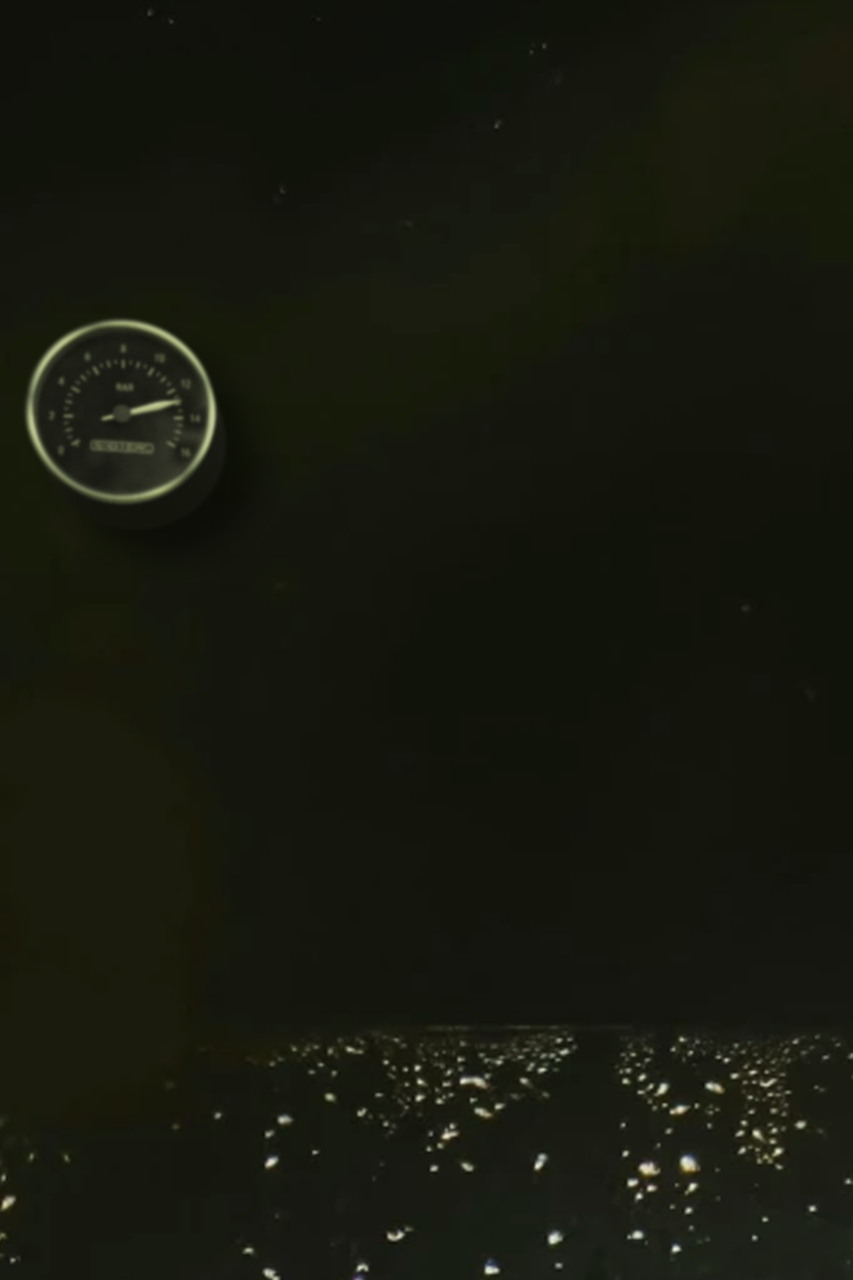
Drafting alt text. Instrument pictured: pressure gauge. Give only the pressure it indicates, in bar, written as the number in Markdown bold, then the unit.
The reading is **13** bar
